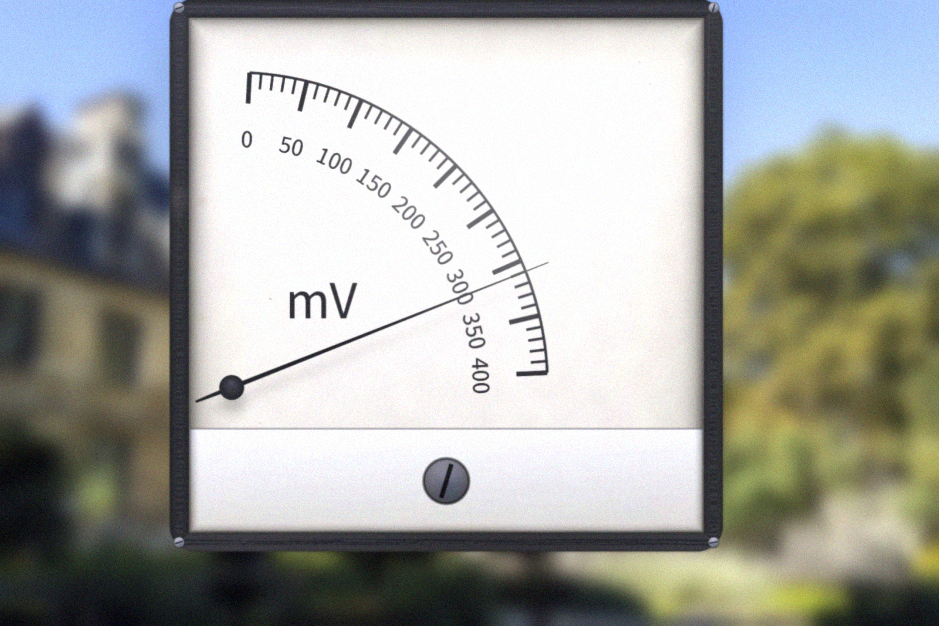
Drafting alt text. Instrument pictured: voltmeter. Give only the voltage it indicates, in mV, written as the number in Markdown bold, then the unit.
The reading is **310** mV
